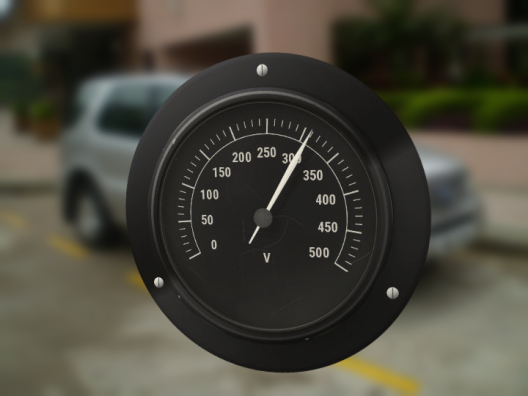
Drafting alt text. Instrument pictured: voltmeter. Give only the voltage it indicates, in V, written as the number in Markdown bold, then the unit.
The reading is **310** V
